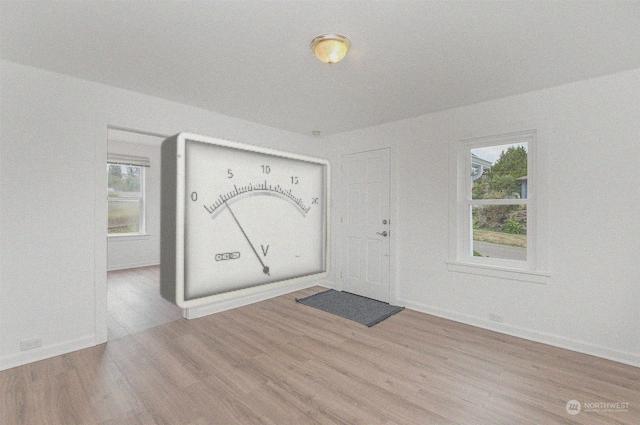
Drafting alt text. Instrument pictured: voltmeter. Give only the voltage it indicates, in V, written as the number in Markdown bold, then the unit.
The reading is **2.5** V
